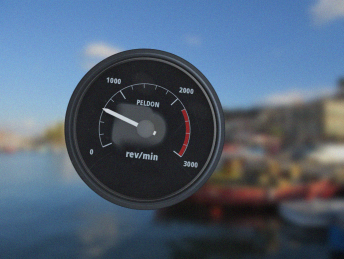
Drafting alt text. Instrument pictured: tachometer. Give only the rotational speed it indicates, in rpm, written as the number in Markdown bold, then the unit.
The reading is **600** rpm
